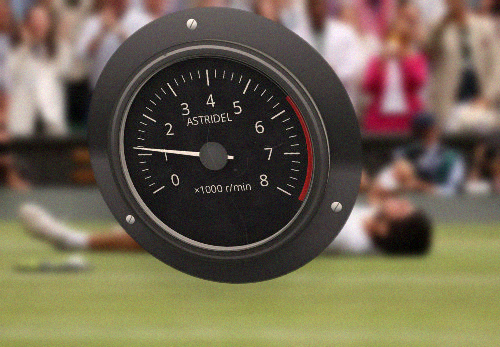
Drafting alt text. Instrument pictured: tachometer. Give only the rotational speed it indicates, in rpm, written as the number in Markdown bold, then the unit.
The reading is **1200** rpm
